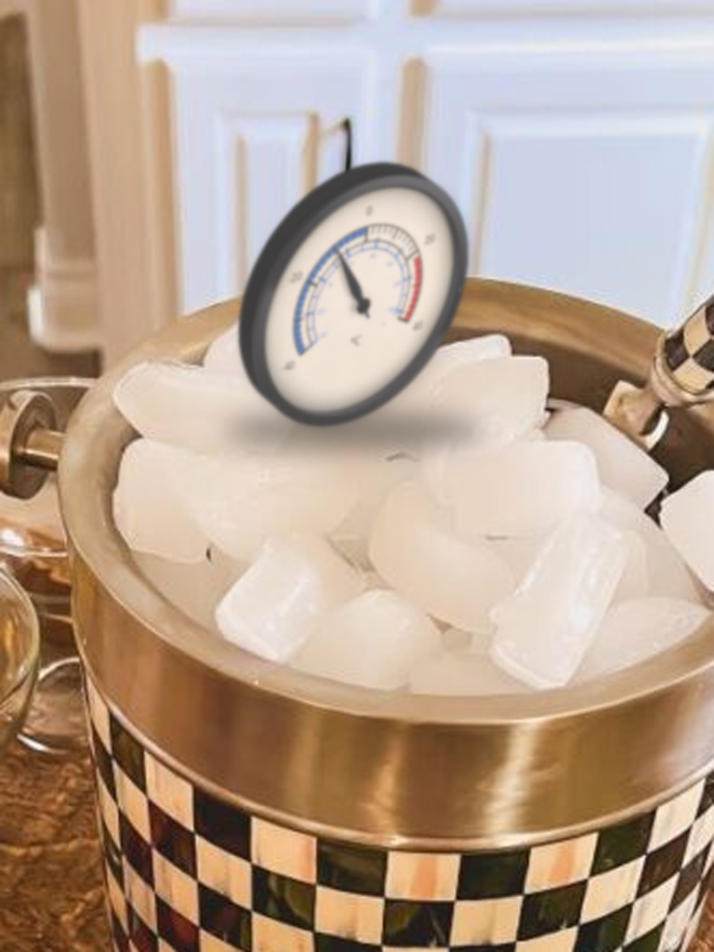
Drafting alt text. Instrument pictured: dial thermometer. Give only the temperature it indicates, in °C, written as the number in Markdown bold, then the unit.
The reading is **-10** °C
